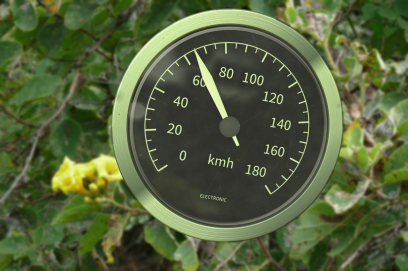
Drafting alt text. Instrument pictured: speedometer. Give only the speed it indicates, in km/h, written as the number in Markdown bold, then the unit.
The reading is **65** km/h
